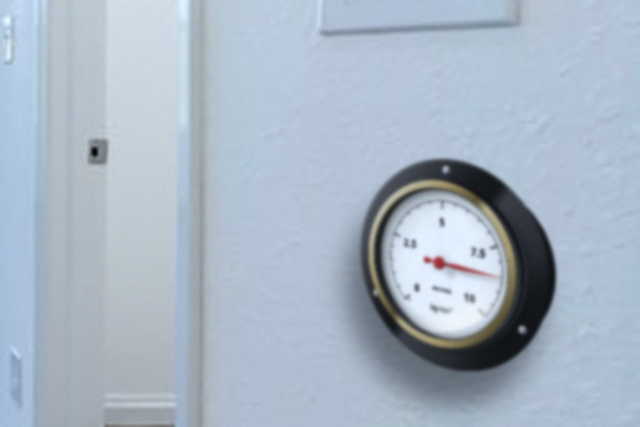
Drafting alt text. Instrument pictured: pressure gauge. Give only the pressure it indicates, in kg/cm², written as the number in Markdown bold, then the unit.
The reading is **8.5** kg/cm²
